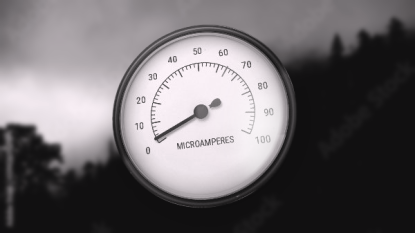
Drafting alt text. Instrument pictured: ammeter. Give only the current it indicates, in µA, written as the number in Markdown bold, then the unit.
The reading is **2** µA
